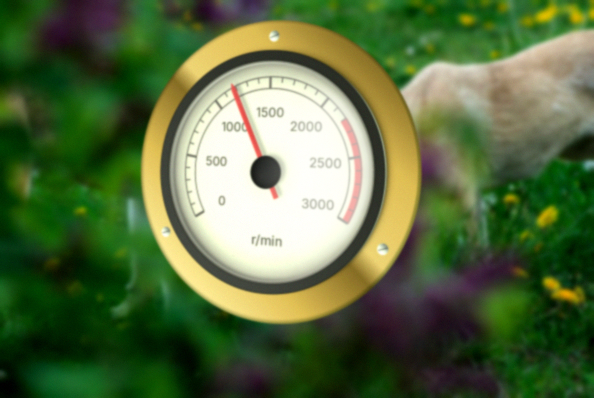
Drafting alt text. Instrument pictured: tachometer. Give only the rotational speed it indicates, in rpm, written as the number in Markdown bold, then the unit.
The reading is **1200** rpm
